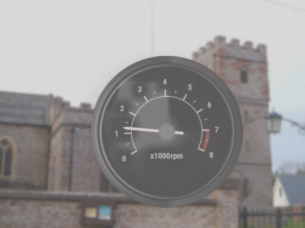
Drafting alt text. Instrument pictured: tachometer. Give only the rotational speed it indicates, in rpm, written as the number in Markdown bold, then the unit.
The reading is **1250** rpm
